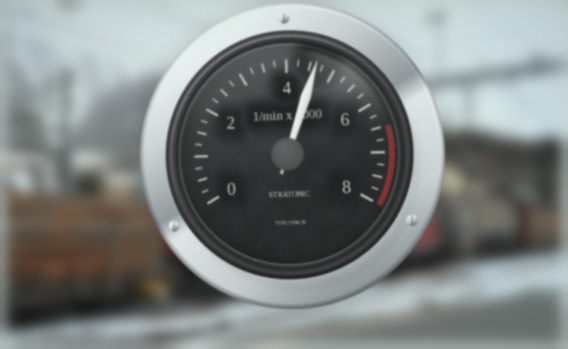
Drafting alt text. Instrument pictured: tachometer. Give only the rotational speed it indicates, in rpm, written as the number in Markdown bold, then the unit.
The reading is **4625** rpm
